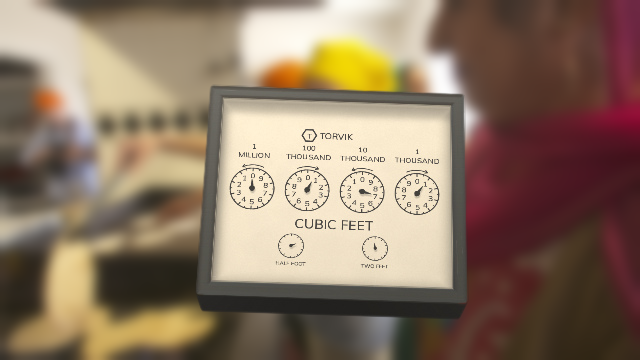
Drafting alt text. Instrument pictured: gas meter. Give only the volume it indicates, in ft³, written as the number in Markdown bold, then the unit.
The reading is **7100** ft³
